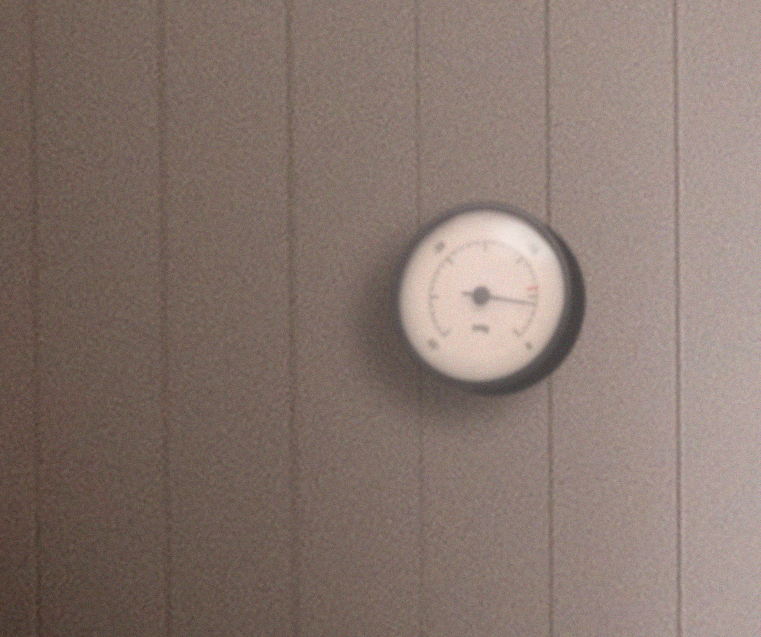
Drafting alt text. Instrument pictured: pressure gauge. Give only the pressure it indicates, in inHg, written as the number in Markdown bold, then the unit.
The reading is **-4** inHg
